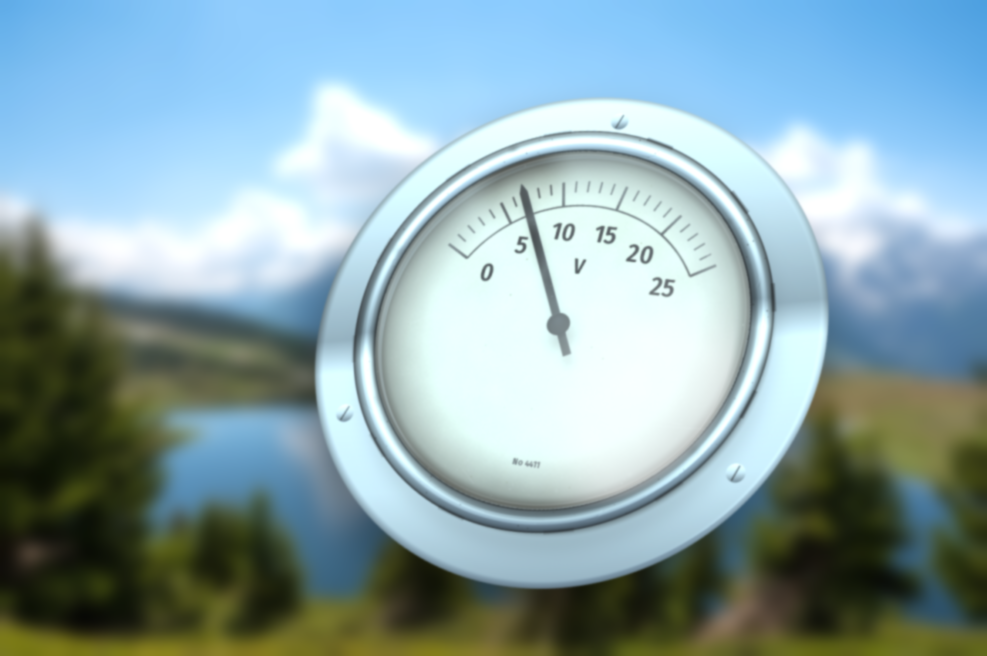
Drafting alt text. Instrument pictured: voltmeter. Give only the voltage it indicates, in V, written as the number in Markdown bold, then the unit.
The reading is **7** V
